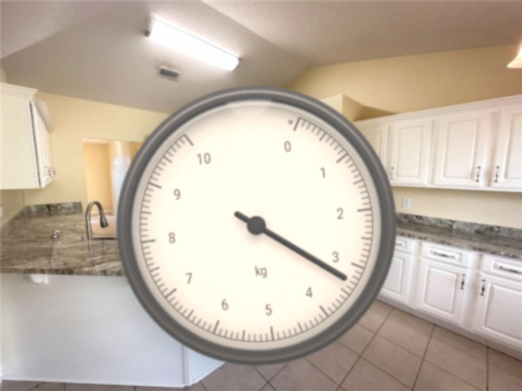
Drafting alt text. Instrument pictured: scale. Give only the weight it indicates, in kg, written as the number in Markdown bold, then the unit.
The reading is **3.3** kg
